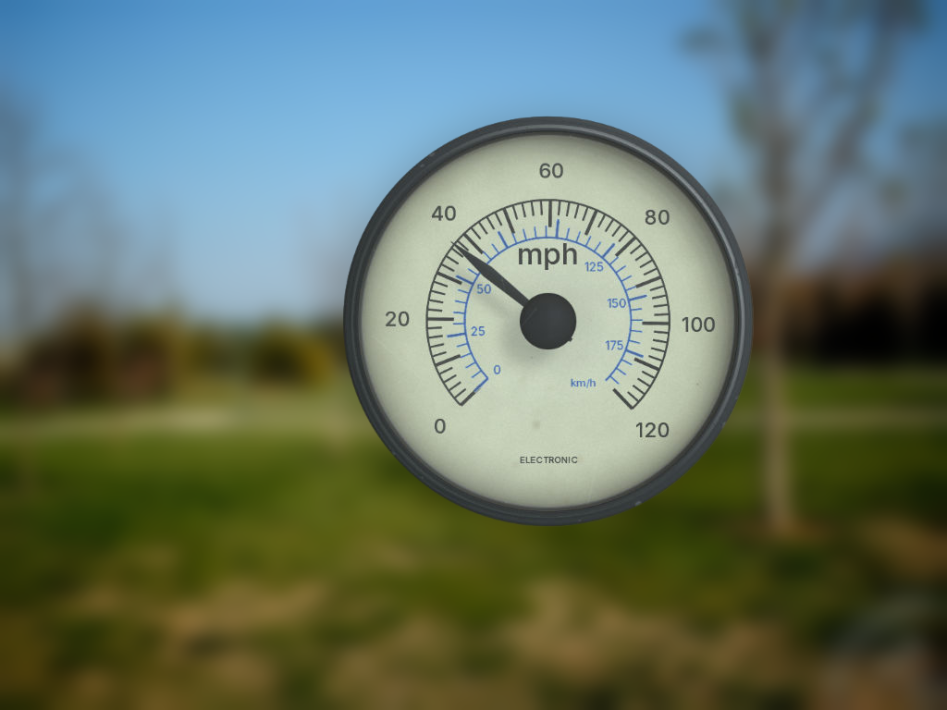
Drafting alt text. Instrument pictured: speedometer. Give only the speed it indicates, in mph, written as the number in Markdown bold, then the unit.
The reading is **37** mph
